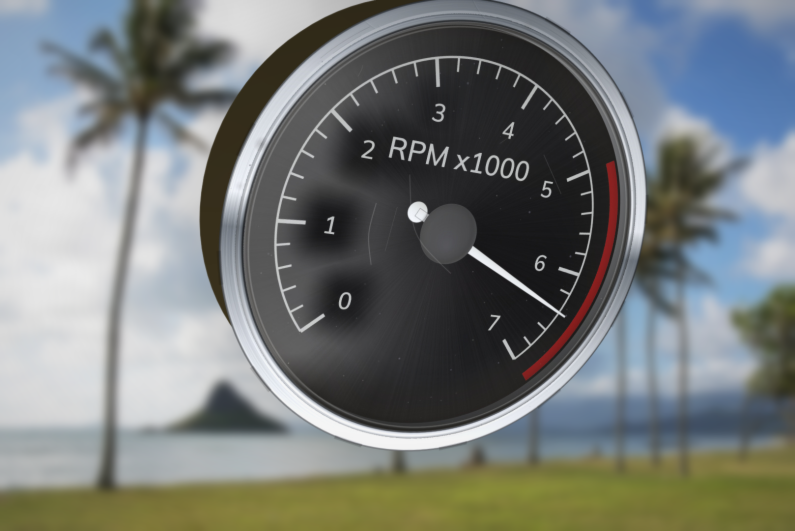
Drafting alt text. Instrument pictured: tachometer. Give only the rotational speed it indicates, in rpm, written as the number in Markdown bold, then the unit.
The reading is **6400** rpm
